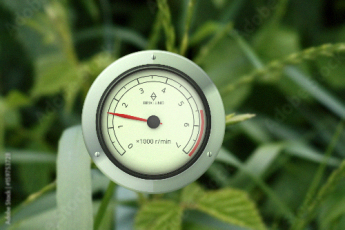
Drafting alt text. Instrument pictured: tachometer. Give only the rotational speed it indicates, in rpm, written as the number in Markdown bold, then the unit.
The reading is **1500** rpm
